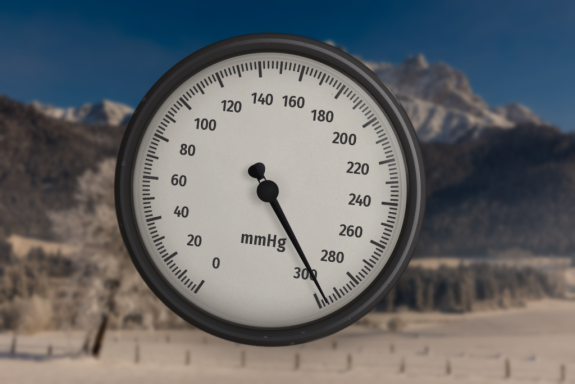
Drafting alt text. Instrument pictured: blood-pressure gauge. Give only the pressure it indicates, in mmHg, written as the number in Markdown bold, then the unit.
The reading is **296** mmHg
